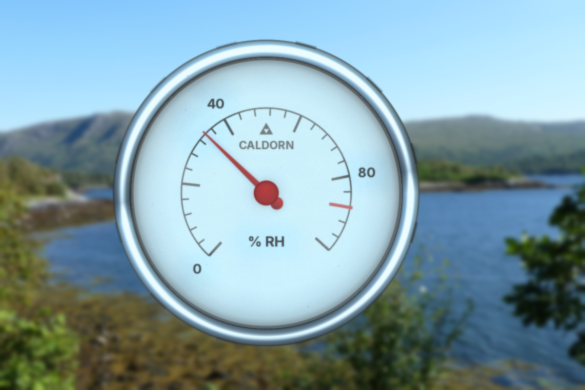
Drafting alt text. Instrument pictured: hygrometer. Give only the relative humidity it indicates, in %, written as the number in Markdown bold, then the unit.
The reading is **34** %
